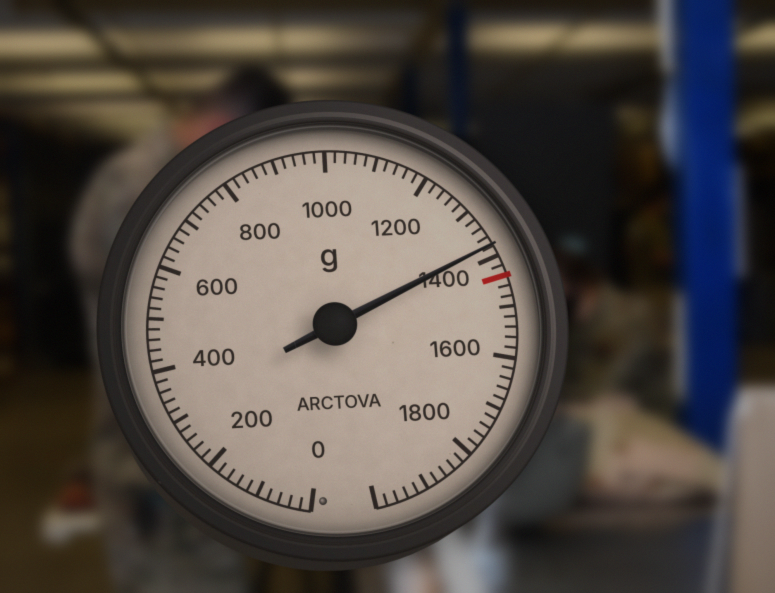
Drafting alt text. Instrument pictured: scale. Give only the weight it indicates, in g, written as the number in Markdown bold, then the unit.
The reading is **1380** g
